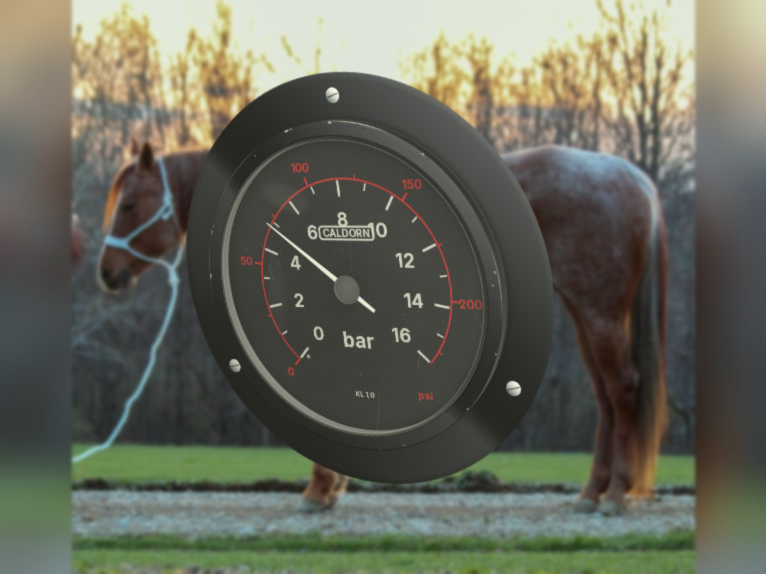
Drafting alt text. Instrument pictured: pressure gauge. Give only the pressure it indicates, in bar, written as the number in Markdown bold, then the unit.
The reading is **5** bar
